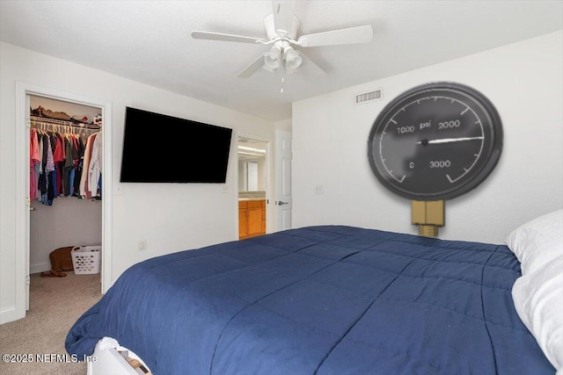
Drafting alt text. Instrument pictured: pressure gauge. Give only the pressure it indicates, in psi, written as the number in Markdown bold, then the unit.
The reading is **2400** psi
